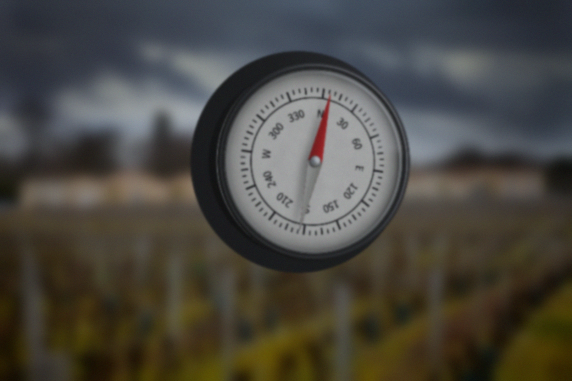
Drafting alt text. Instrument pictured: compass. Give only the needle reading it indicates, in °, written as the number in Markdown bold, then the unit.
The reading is **5** °
